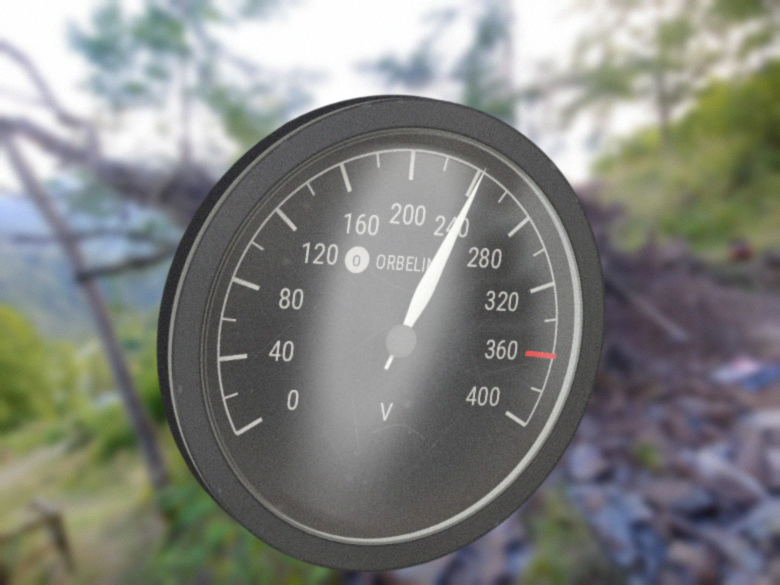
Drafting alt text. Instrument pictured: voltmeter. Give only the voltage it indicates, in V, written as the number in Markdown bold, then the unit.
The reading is **240** V
